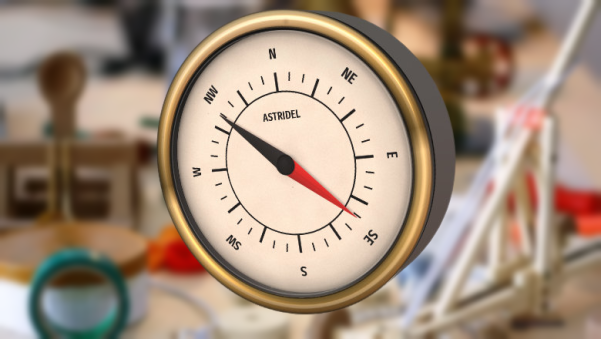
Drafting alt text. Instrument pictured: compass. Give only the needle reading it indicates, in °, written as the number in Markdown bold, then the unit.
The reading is **130** °
